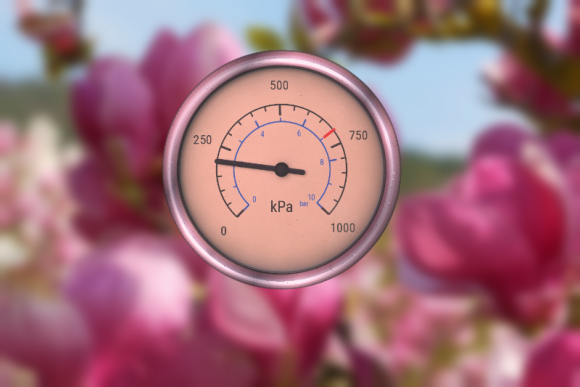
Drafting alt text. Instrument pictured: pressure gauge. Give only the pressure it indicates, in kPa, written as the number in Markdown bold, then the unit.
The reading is **200** kPa
